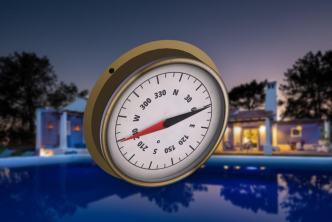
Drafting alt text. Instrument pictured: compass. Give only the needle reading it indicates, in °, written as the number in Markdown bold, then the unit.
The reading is **240** °
